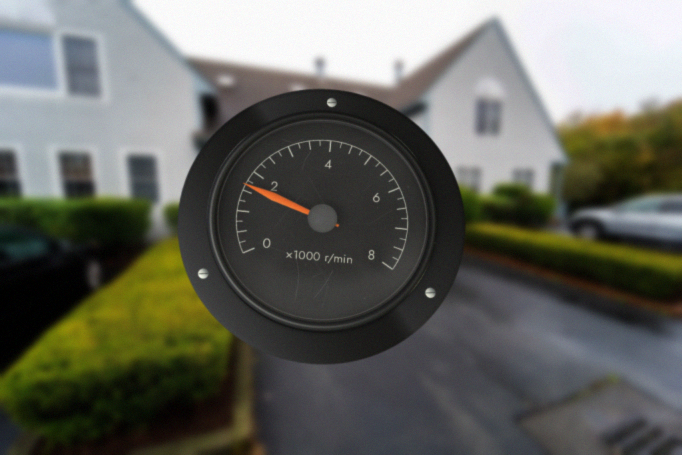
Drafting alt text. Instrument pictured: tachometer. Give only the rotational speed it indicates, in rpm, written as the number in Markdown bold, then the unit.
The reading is **1625** rpm
